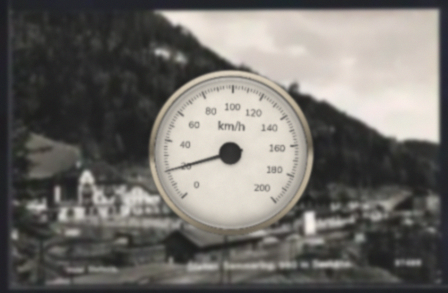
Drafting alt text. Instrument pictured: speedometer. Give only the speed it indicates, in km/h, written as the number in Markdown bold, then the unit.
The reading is **20** km/h
